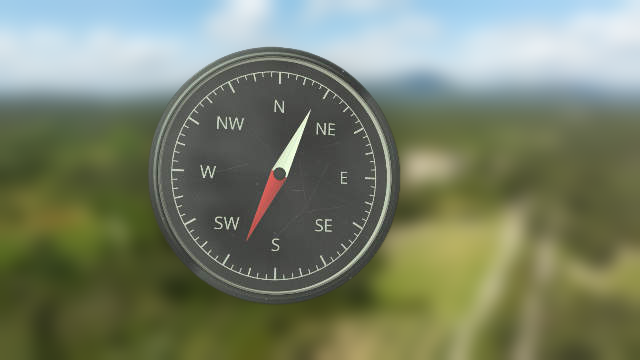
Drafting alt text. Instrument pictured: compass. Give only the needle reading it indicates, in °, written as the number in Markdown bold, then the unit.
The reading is **205** °
